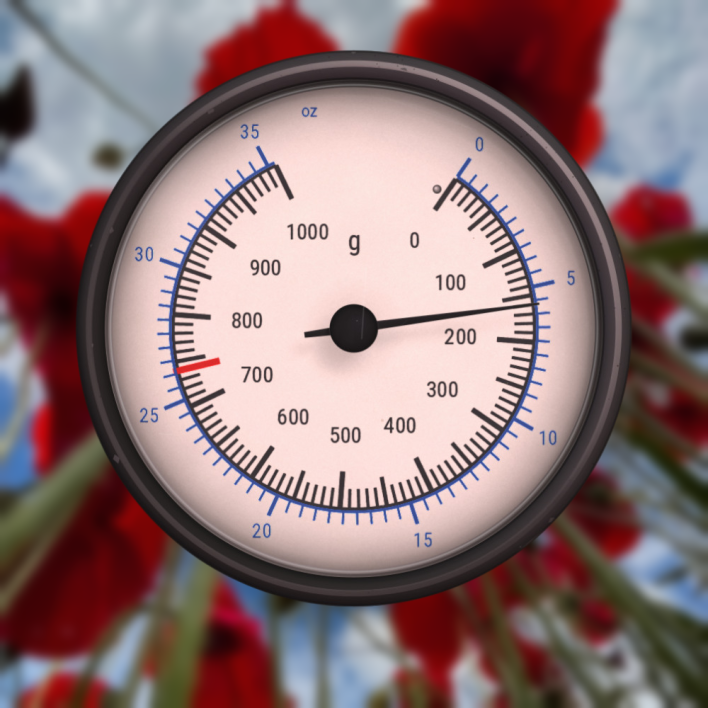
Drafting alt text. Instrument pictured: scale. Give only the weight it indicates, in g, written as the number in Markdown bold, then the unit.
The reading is **160** g
